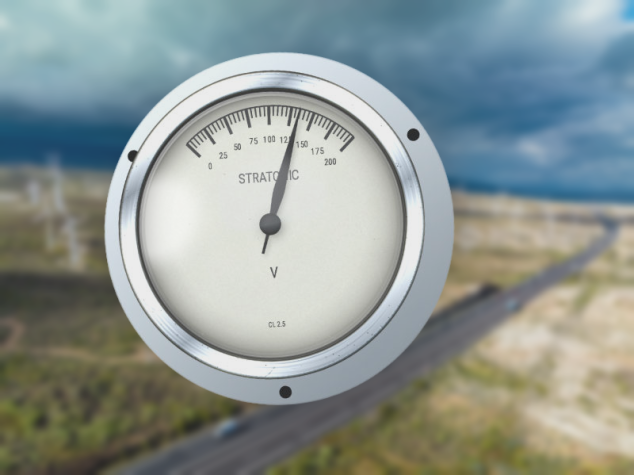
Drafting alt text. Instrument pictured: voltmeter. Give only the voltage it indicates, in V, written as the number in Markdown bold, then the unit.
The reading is **135** V
